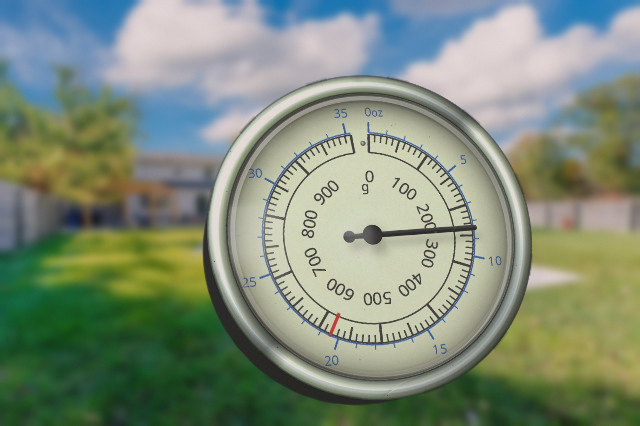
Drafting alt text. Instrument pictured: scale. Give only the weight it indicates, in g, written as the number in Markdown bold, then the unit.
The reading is **240** g
